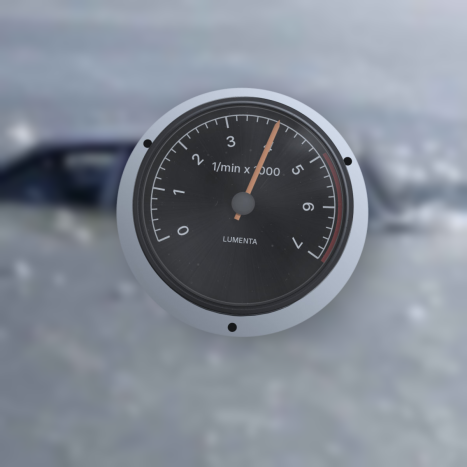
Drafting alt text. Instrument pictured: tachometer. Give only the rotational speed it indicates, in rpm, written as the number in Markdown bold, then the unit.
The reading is **4000** rpm
